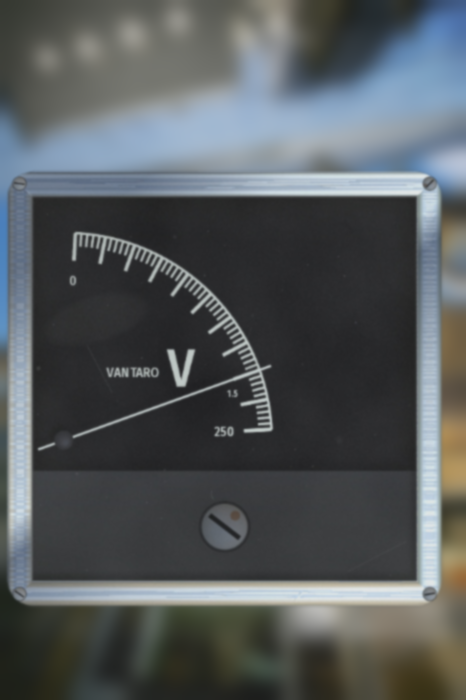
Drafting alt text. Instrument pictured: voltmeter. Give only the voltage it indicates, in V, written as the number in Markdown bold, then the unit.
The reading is **200** V
